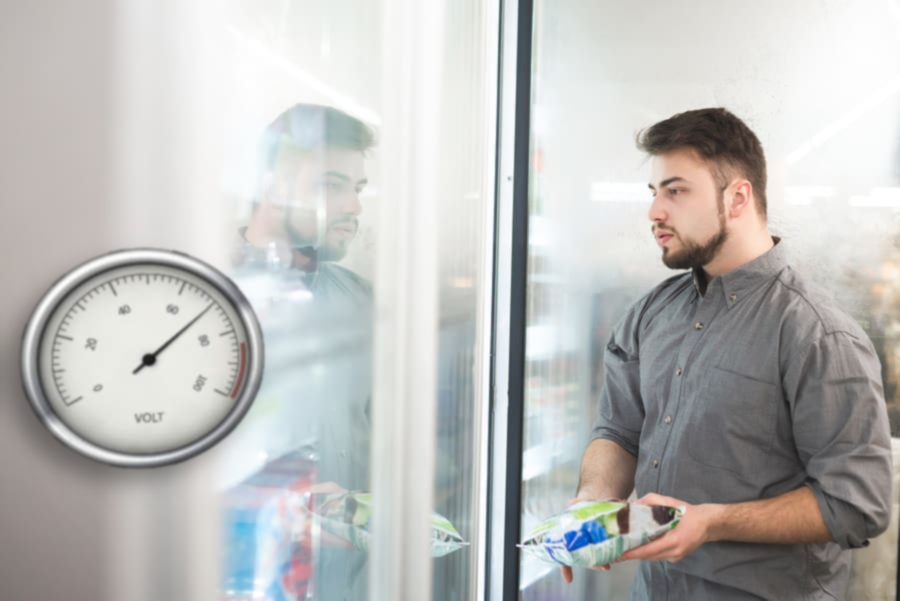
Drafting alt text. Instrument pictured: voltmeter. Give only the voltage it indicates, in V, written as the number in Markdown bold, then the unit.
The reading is **70** V
